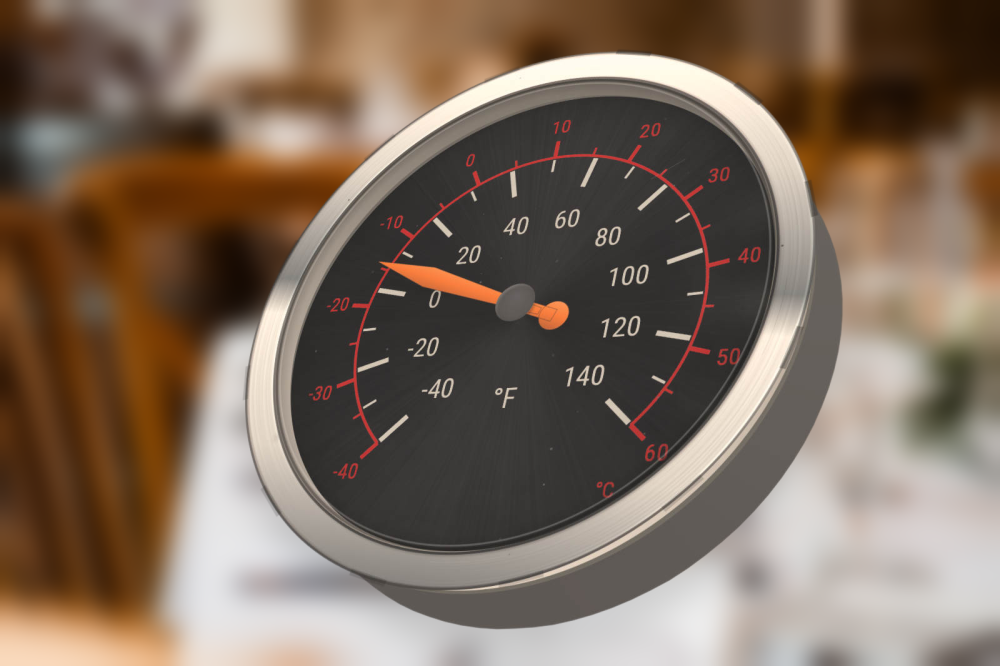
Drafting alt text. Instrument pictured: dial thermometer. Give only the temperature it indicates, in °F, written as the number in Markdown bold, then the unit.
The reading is **5** °F
